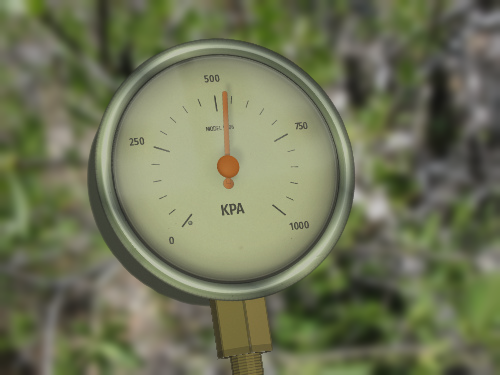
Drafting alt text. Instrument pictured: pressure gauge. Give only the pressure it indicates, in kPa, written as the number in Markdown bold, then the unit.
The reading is **525** kPa
